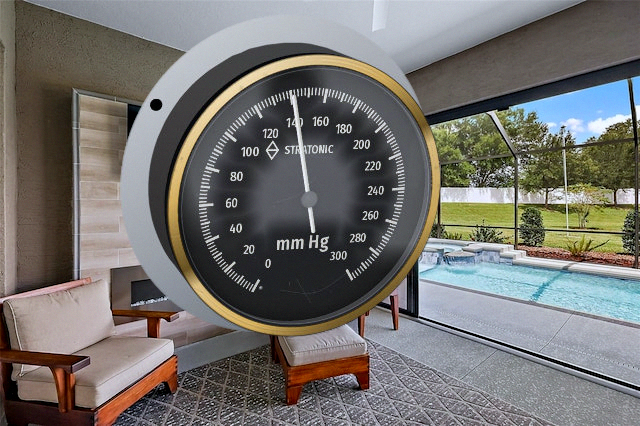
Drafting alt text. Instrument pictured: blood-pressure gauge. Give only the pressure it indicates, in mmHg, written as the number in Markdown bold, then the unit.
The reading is **140** mmHg
